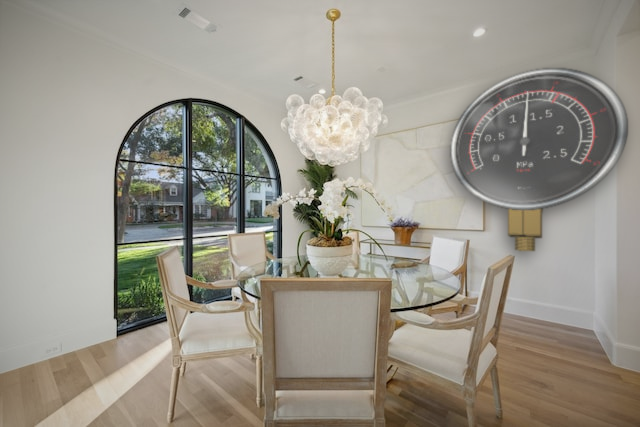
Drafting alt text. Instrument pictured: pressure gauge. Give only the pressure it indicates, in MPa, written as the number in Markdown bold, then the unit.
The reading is **1.25** MPa
